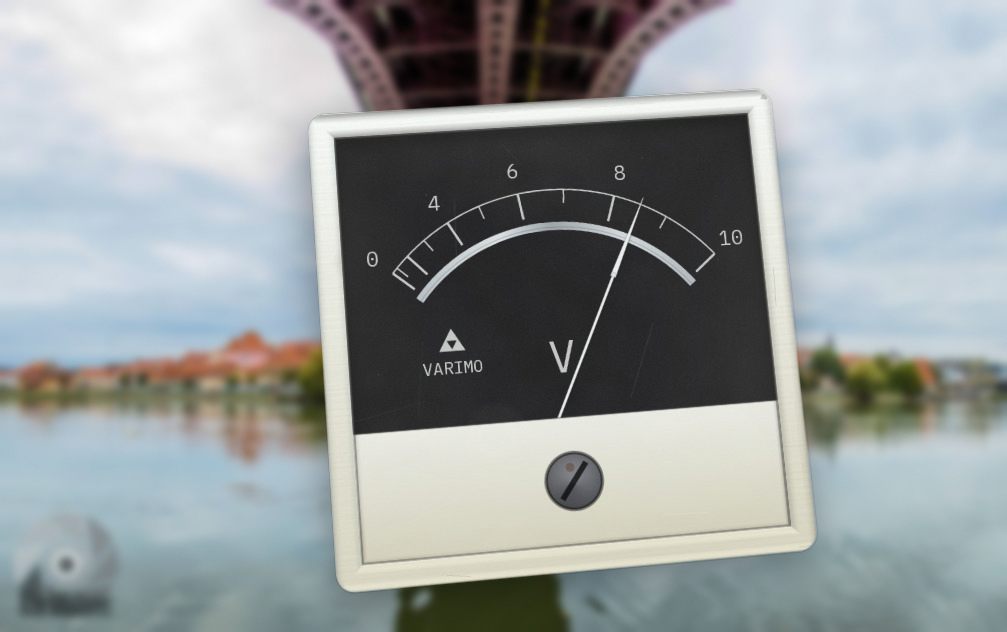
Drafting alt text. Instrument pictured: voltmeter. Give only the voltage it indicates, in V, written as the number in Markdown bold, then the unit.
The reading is **8.5** V
